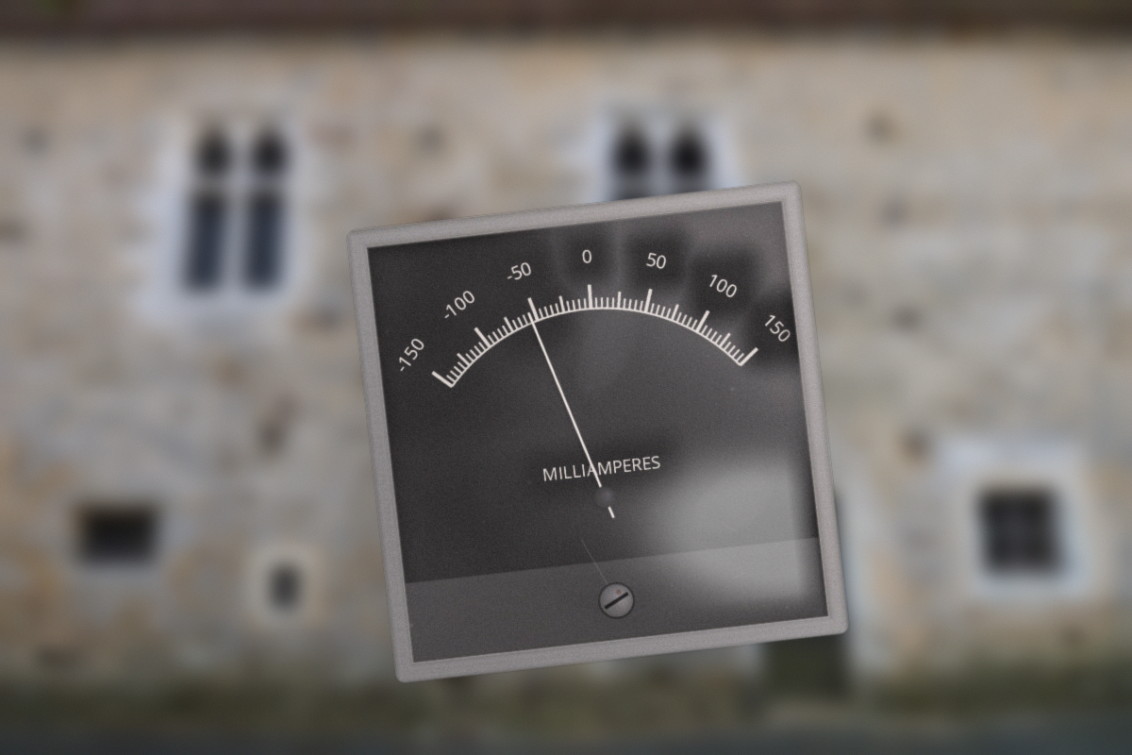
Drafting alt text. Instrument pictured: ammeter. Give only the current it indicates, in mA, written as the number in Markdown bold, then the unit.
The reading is **-55** mA
